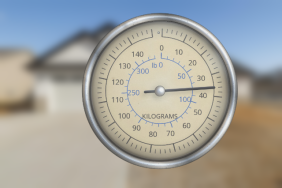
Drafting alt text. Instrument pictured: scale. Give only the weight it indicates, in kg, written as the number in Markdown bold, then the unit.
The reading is **36** kg
